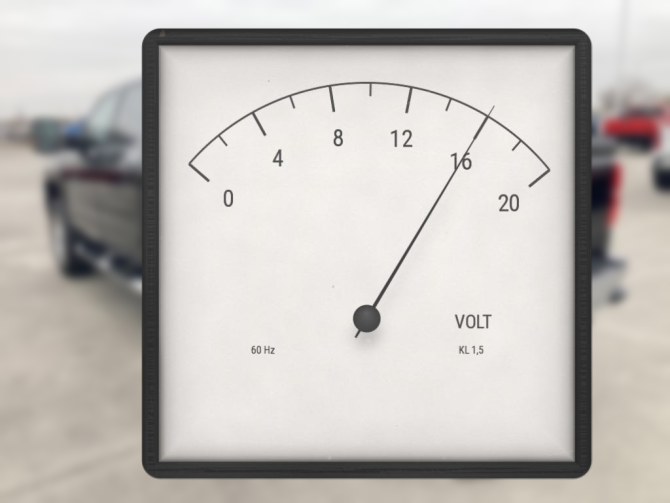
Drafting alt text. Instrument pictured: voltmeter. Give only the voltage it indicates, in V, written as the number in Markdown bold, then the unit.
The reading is **16** V
